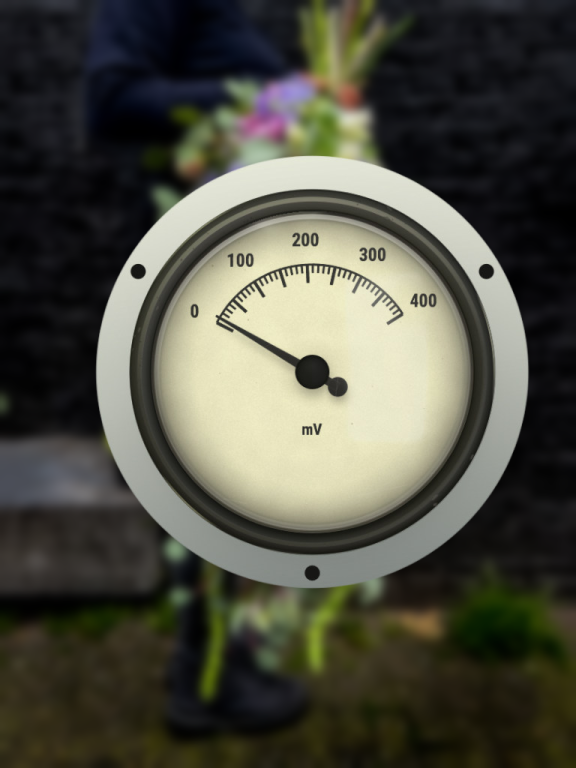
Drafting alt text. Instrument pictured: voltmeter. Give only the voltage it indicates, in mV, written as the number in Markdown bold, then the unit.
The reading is **10** mV
